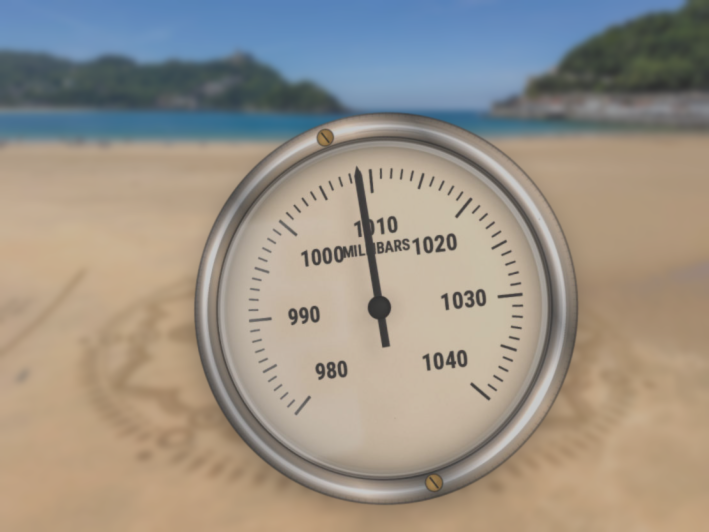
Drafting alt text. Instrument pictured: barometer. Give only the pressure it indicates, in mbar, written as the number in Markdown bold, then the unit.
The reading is **1009** mbar
